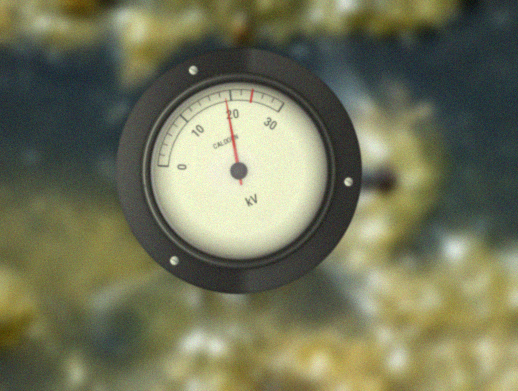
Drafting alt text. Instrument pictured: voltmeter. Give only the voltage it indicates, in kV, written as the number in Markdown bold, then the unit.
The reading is **19** kV
